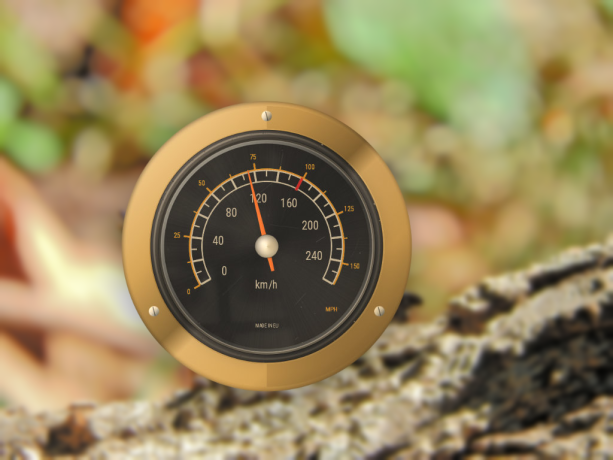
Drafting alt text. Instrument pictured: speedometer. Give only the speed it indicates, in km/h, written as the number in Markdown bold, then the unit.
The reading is **115** km/h
